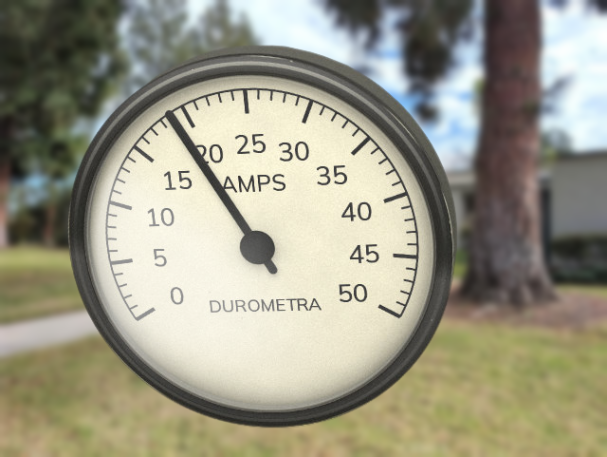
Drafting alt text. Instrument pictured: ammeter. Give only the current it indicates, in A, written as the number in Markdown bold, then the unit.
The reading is **19** A
